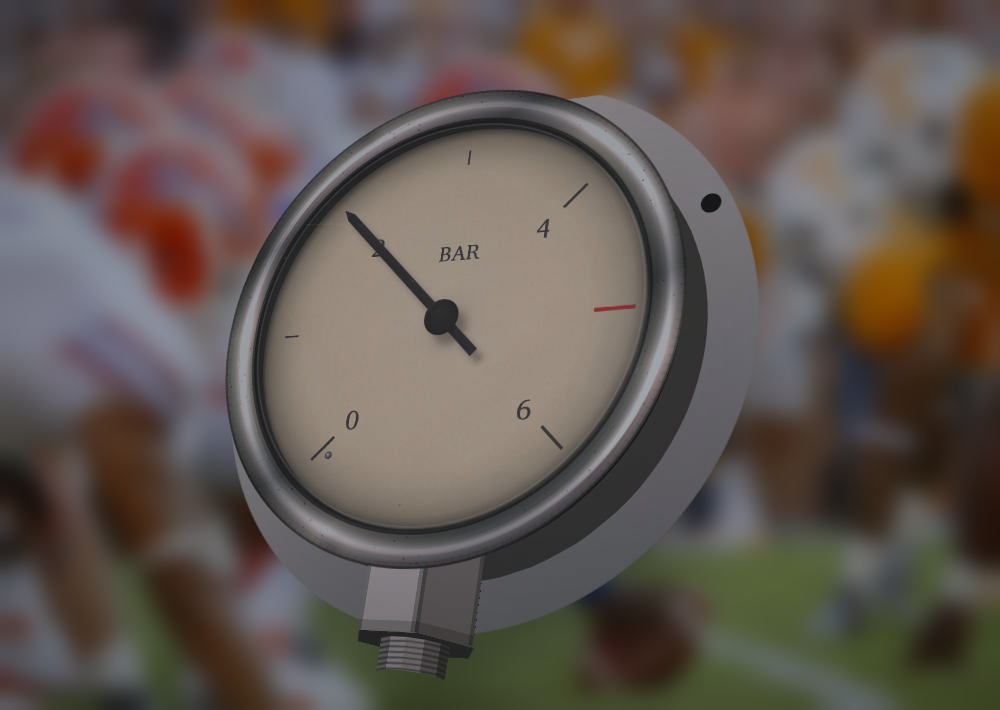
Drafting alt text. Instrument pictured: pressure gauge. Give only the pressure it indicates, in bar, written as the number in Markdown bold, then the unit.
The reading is **2** bar
